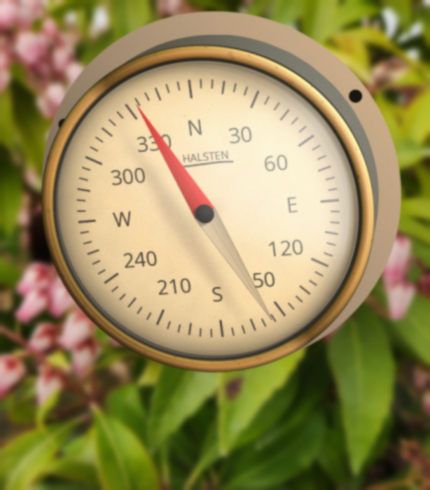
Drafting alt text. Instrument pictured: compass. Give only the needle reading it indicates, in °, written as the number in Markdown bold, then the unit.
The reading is **335** °
